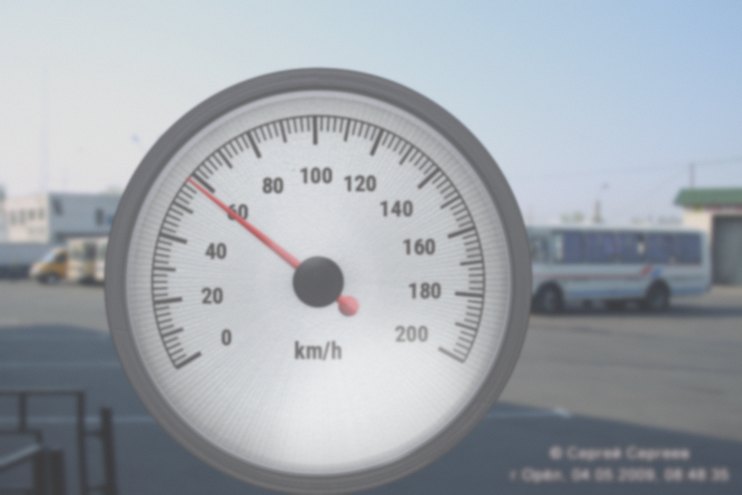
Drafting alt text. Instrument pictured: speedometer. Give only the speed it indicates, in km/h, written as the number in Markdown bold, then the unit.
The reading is **58** km/h
